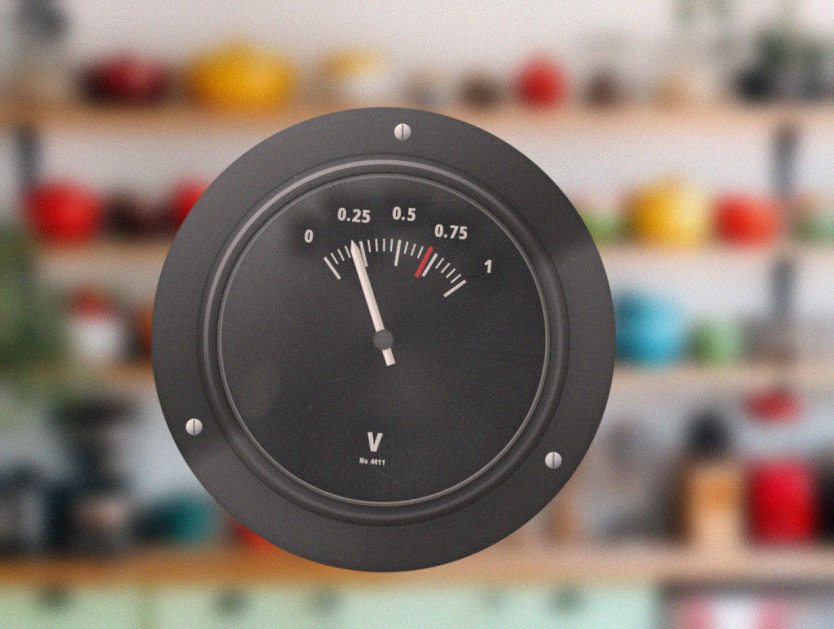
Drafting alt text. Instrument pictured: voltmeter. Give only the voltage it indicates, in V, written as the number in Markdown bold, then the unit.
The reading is **0.2** V
